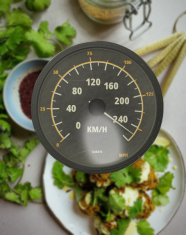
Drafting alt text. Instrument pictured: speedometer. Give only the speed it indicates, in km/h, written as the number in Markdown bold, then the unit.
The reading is **250** km/h
